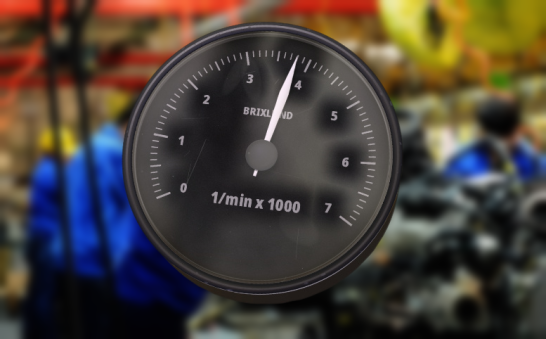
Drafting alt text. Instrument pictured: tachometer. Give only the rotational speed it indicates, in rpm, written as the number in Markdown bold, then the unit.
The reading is **3800** rpm
